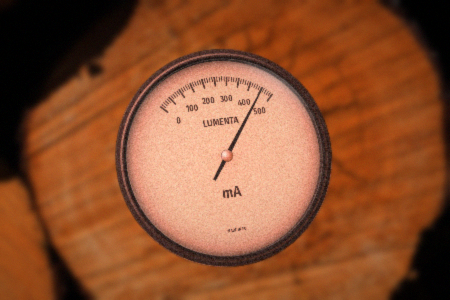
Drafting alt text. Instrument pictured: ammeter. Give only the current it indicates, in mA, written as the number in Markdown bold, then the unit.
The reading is **450** mA
